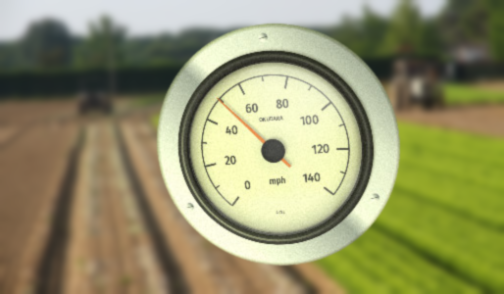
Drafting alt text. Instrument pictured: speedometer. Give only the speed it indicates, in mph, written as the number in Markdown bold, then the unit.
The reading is **50** mph
